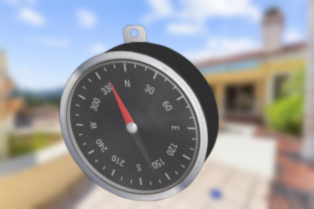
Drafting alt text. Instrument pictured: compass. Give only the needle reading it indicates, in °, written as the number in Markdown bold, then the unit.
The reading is **340** °
